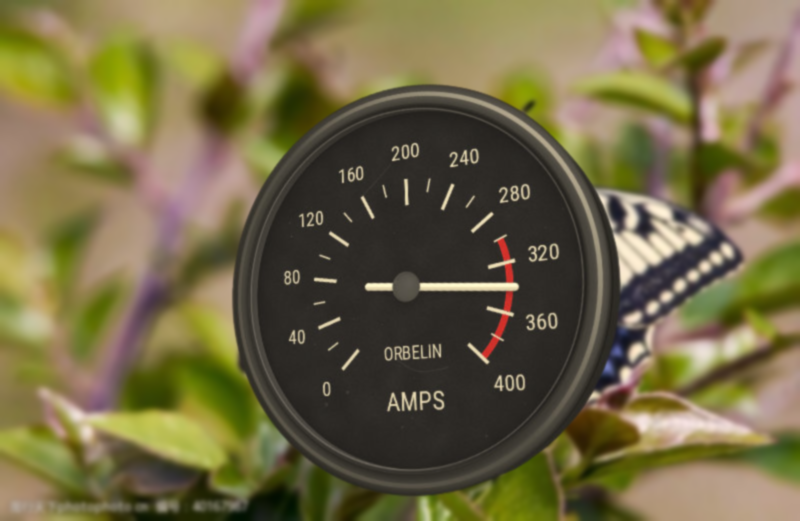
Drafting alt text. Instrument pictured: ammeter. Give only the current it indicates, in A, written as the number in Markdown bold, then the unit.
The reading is **340** A
